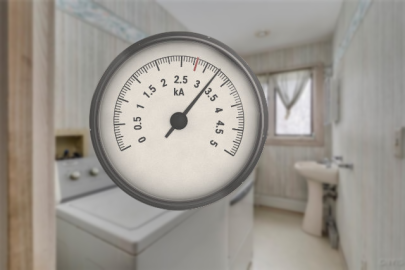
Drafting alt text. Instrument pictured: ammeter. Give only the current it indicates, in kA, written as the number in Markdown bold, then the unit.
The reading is **3.25** kA
